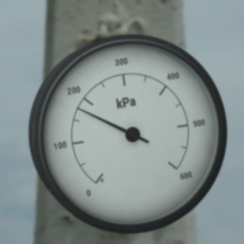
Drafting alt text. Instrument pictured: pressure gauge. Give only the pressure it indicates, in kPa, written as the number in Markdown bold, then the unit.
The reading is **175** kPa
